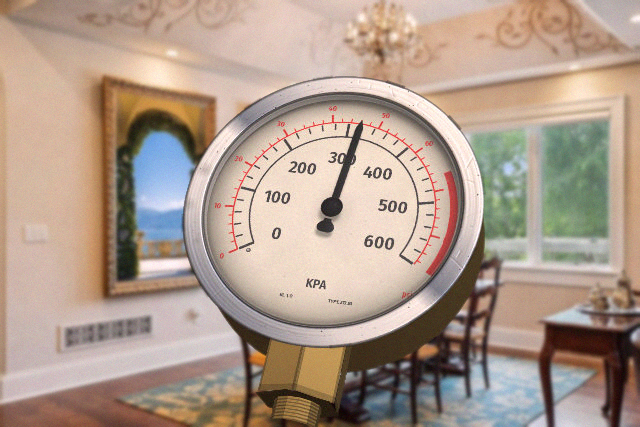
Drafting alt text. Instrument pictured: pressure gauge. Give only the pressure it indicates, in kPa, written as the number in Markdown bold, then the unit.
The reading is **320** kPa
